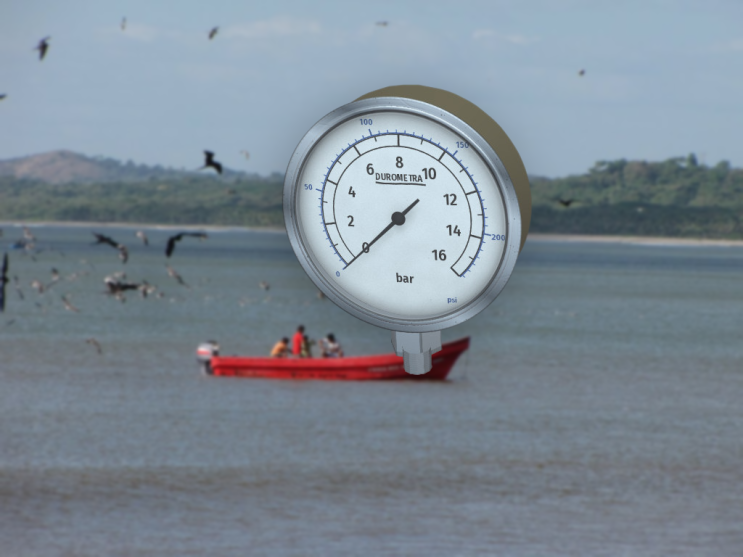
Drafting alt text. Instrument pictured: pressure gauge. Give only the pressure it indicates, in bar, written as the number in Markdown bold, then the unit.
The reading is **0** bar
